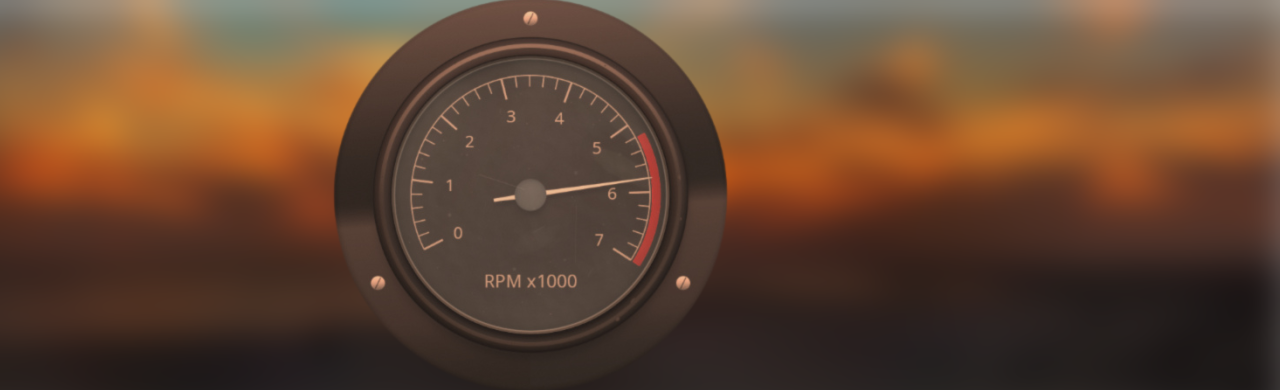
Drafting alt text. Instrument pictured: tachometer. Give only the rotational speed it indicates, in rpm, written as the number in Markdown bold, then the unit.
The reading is **5800** rpm
